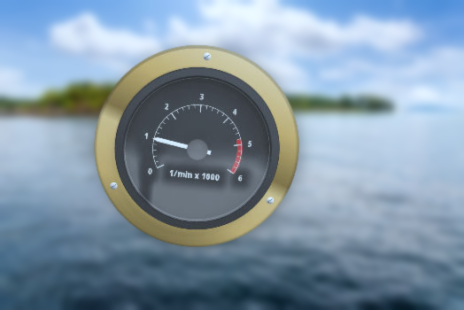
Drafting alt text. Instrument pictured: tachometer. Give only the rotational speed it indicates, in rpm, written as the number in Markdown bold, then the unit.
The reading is **1000** rpm
